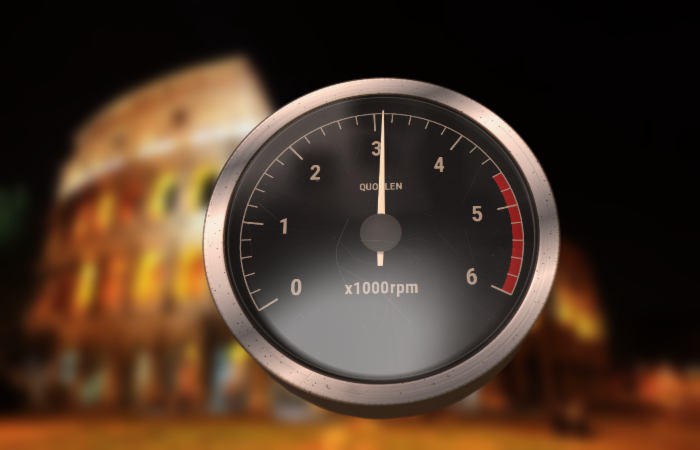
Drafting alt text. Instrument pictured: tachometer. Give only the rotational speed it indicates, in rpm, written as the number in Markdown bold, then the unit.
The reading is **3100** rpm
